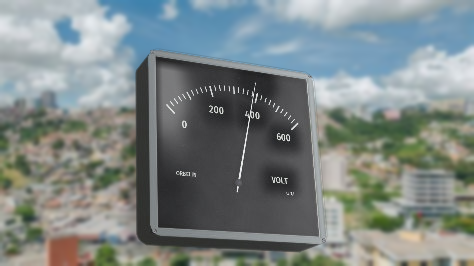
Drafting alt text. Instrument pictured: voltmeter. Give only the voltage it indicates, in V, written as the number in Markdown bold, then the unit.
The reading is **380** V
